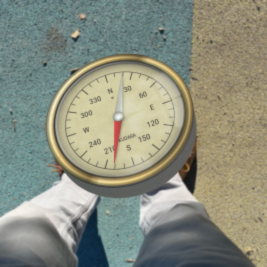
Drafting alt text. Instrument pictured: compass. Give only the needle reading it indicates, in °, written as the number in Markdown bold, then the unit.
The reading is **200** °
